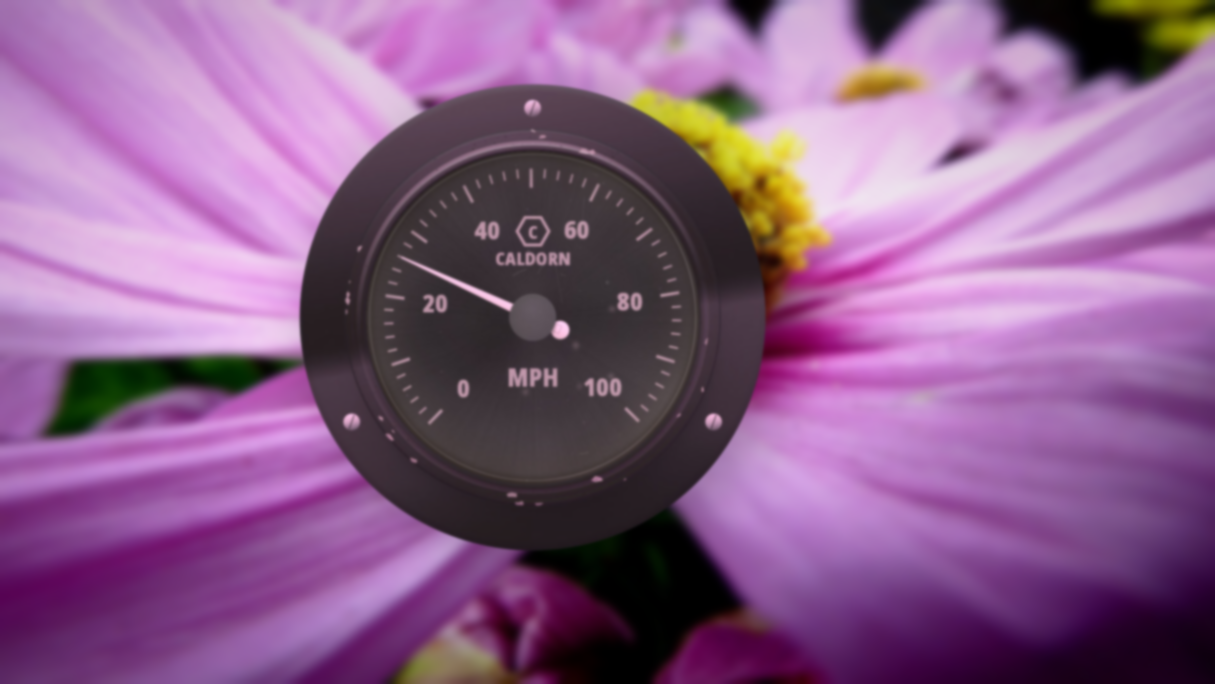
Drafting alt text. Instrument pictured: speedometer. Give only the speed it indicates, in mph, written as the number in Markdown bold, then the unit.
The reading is **26** mph
